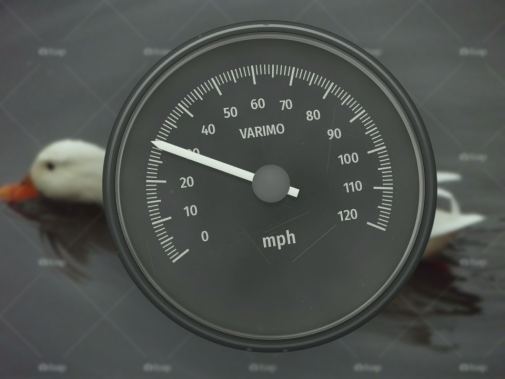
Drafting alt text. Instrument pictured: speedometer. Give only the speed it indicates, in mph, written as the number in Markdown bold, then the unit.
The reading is **29** mph
